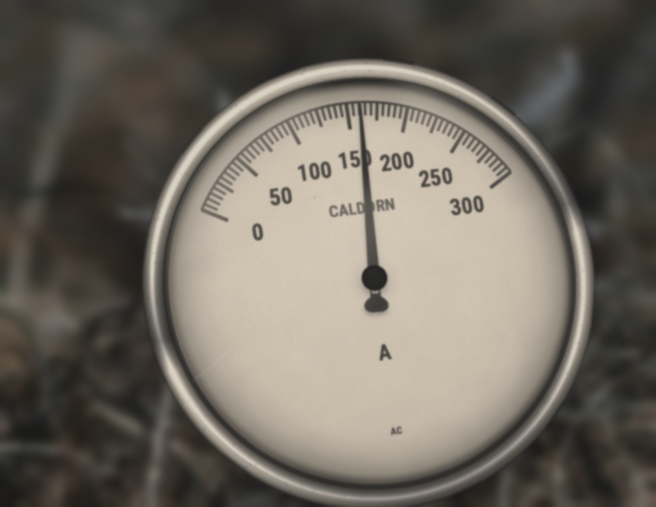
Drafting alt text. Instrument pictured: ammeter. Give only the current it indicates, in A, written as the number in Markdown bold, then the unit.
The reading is **160** A
